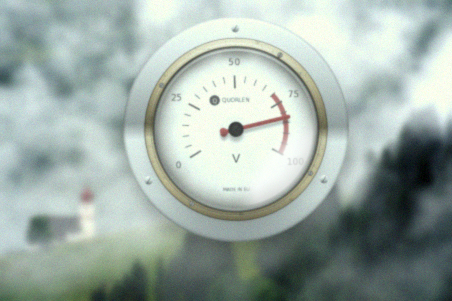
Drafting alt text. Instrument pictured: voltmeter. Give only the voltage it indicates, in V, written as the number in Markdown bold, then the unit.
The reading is **82.5** V
